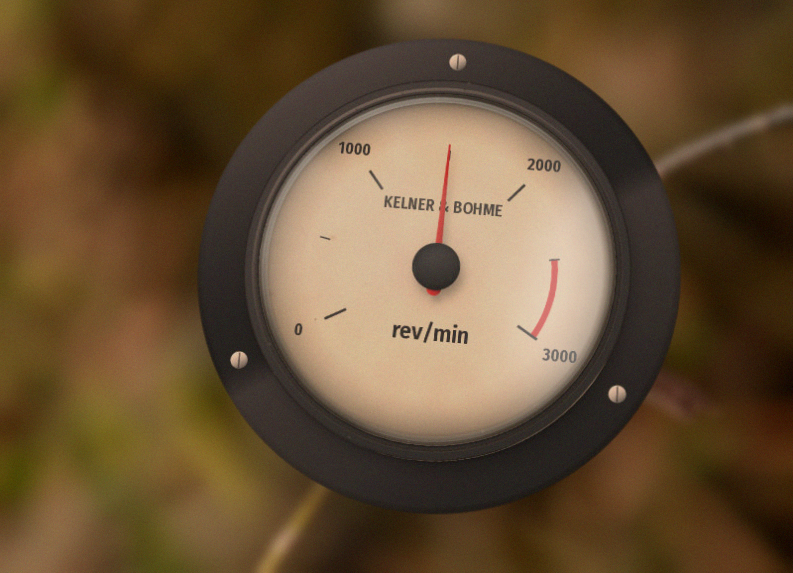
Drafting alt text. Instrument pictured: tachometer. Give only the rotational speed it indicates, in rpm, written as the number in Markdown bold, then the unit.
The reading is **1500** rpm
